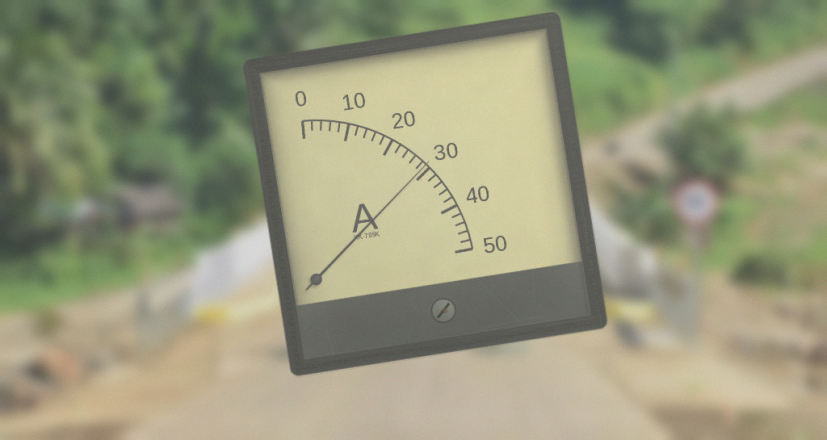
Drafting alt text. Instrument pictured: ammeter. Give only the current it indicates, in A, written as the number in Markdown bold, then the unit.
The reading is **29** A
